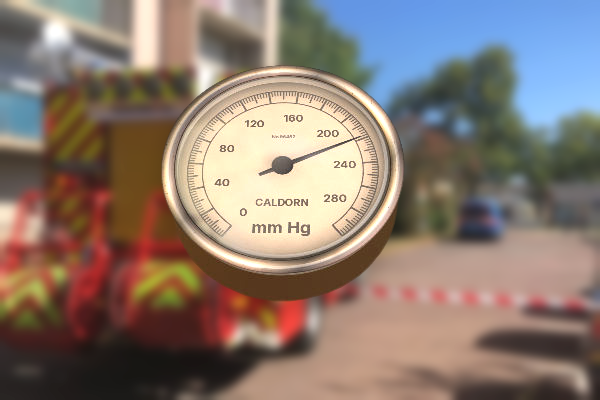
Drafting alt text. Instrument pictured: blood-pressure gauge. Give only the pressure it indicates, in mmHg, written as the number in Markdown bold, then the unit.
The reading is **220** mmHg
